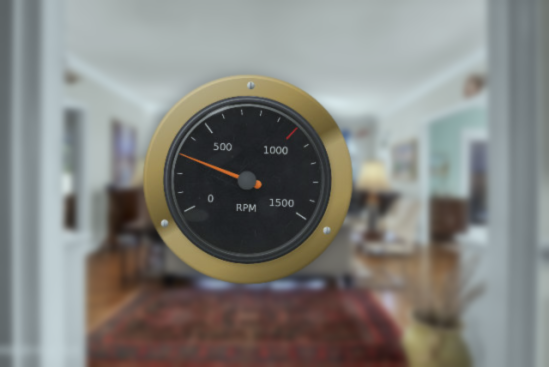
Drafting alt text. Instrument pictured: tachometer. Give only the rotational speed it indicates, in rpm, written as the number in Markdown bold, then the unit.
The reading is **300** rpm
